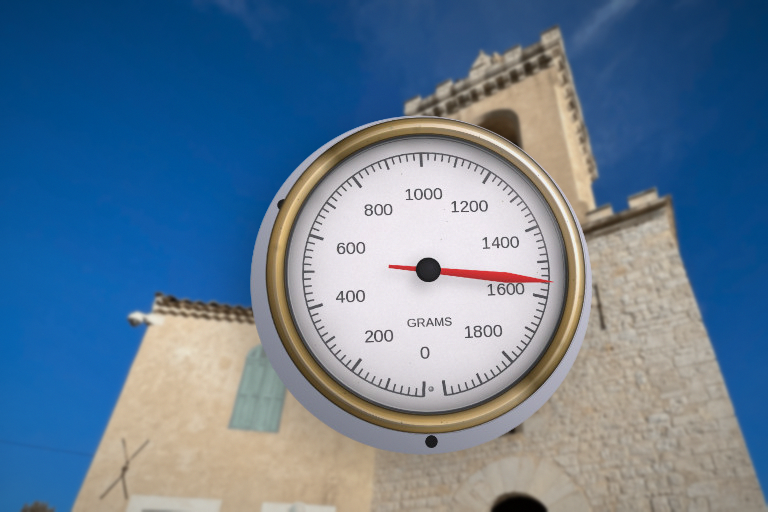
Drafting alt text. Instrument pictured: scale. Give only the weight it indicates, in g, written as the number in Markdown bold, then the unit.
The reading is **1560** g
